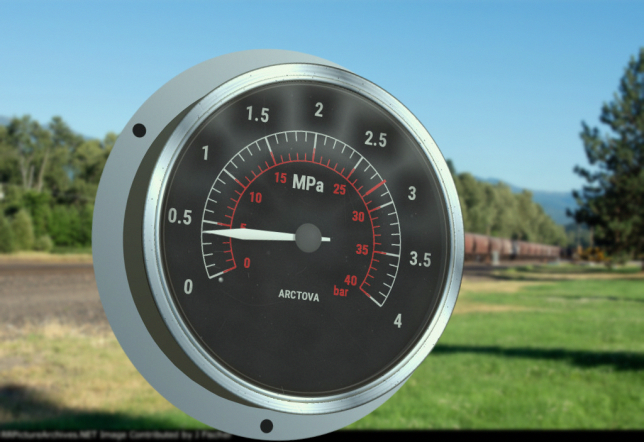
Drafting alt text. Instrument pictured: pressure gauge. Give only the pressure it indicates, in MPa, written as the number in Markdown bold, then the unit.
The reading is **0.4** MPa
